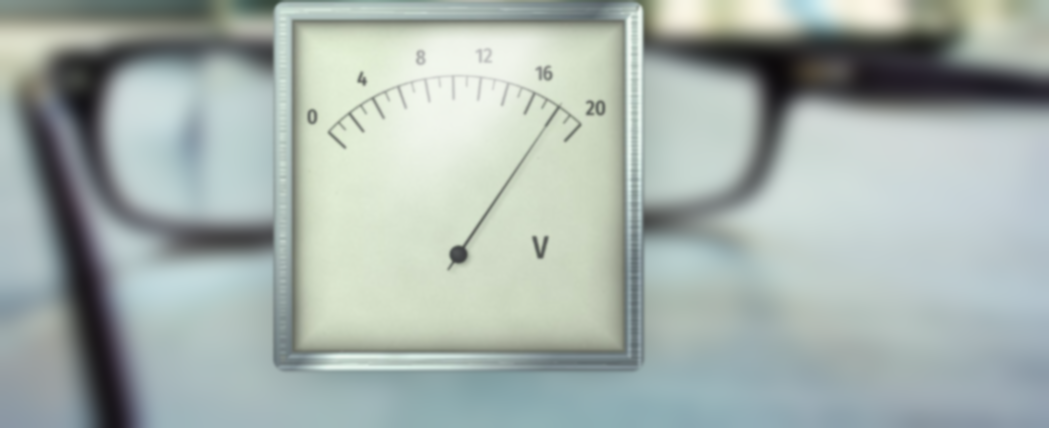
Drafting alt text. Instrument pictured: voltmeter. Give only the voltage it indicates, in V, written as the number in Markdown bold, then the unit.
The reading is **18** V
